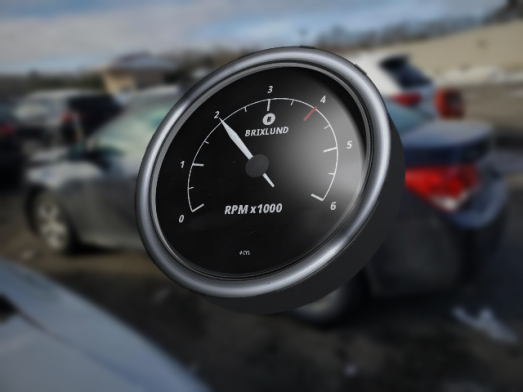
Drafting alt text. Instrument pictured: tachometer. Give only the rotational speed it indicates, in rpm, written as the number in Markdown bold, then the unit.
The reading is **2000** rpm
